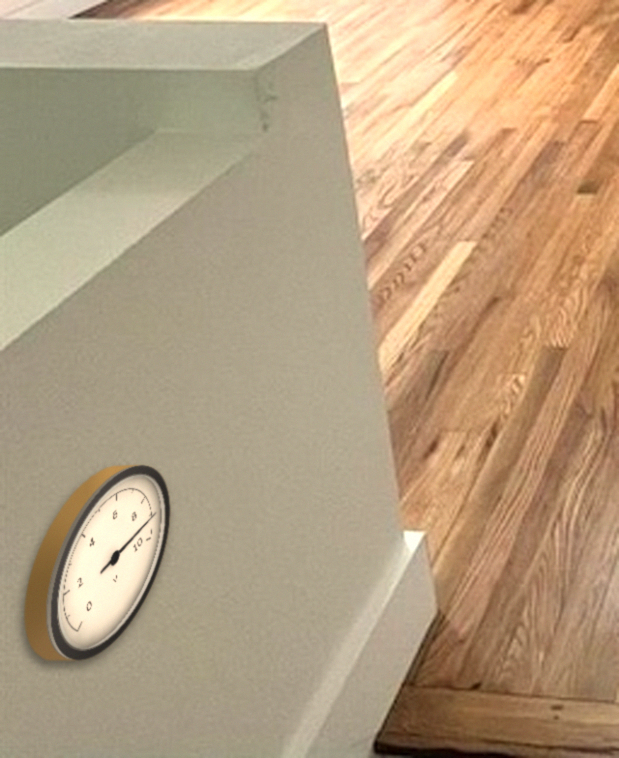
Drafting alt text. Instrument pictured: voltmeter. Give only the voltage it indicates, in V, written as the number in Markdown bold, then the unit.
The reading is **9** V
